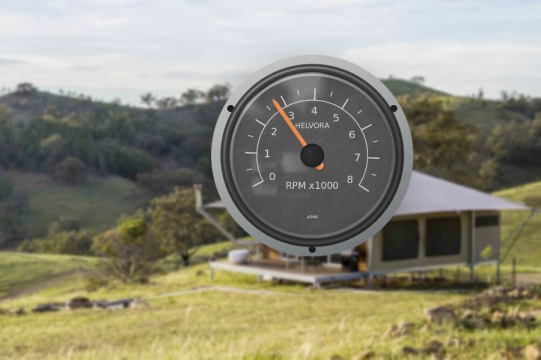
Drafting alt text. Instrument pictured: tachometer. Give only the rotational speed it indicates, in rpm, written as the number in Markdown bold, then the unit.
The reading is **2750** rpm
